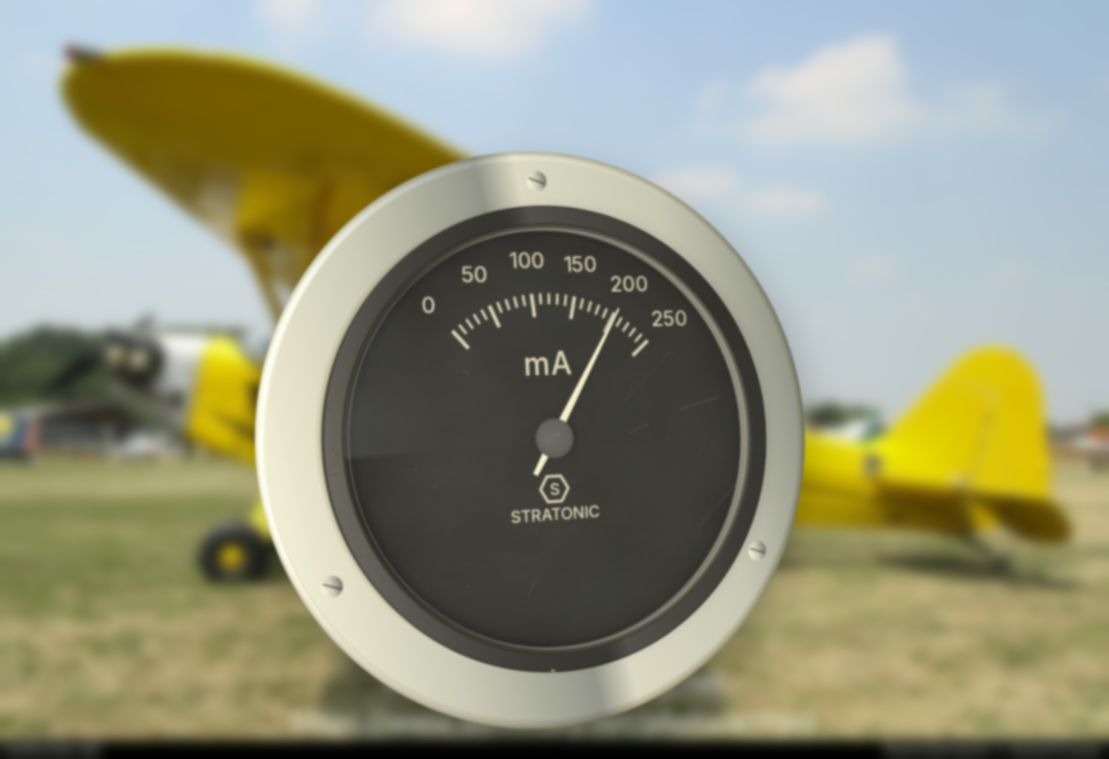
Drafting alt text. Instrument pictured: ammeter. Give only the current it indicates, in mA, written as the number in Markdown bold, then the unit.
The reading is **200** mA
